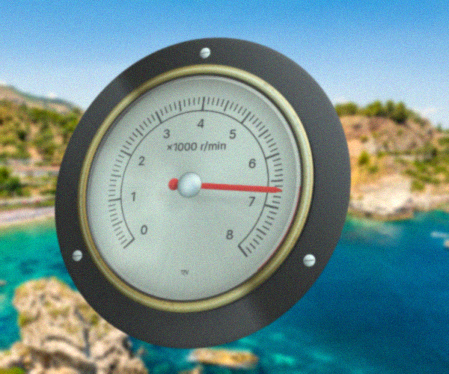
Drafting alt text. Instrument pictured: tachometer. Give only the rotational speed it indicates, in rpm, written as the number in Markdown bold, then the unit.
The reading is **6700** rpm
